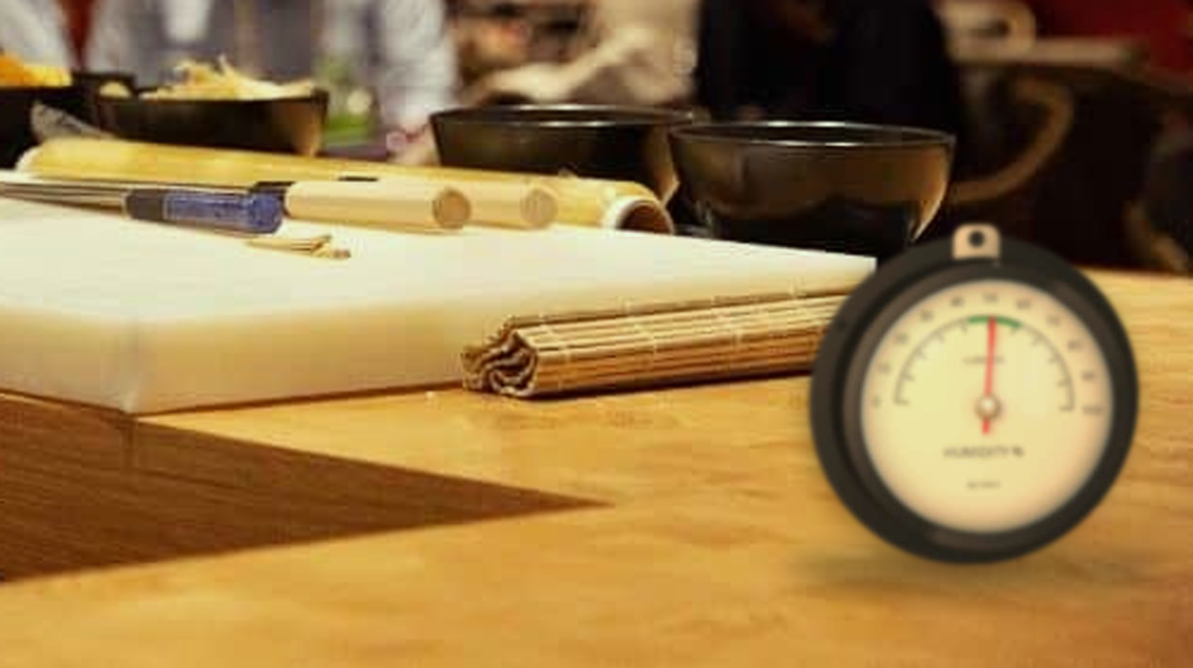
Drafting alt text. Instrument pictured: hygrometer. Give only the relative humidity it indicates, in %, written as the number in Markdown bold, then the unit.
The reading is **50** %
